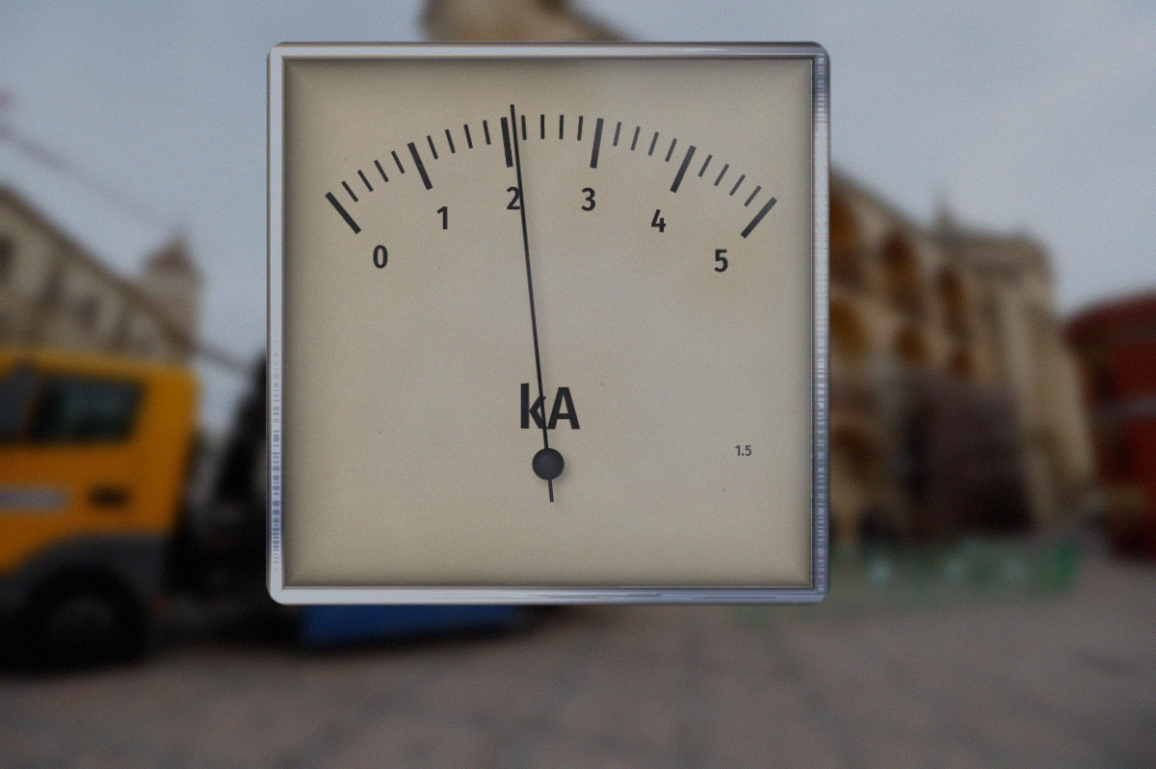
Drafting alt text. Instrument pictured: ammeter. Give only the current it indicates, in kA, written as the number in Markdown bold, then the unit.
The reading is **2.1** kA
